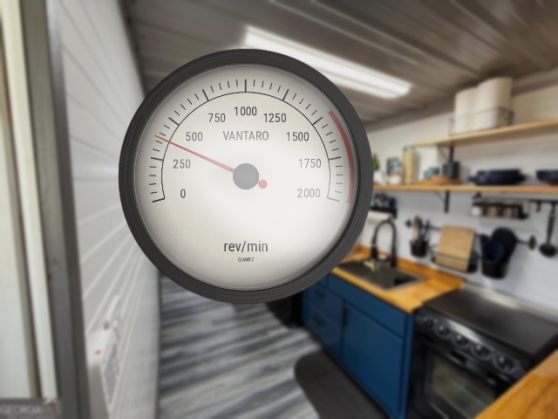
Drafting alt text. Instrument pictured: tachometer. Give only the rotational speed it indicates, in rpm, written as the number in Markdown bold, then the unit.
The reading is **375** rpm
